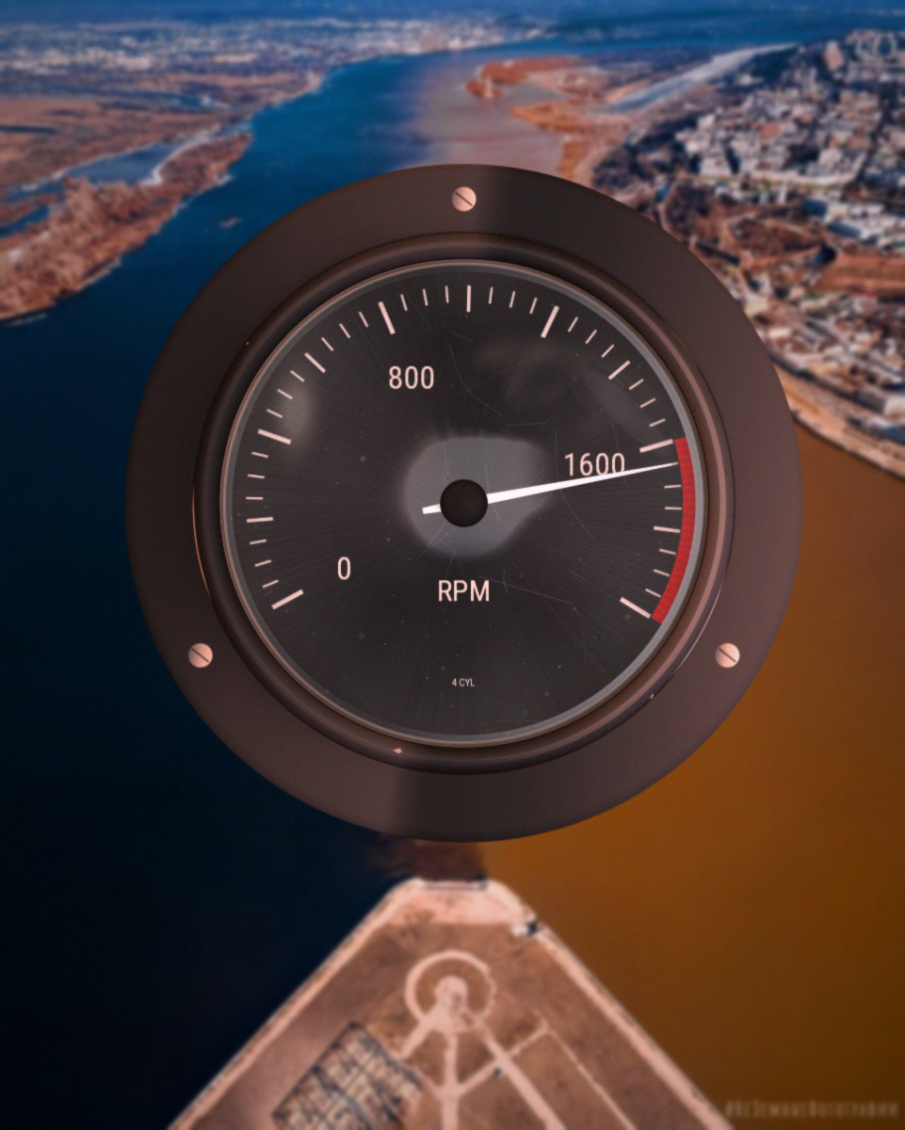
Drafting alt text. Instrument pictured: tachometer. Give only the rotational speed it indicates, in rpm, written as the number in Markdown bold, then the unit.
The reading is **1650** rpm
